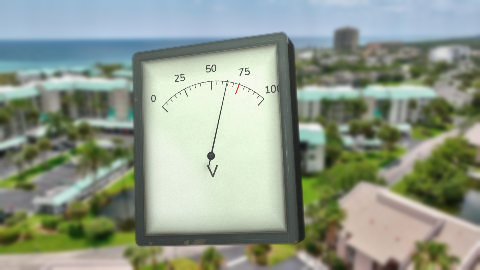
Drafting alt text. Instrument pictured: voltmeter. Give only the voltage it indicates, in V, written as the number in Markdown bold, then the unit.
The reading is **65** V
